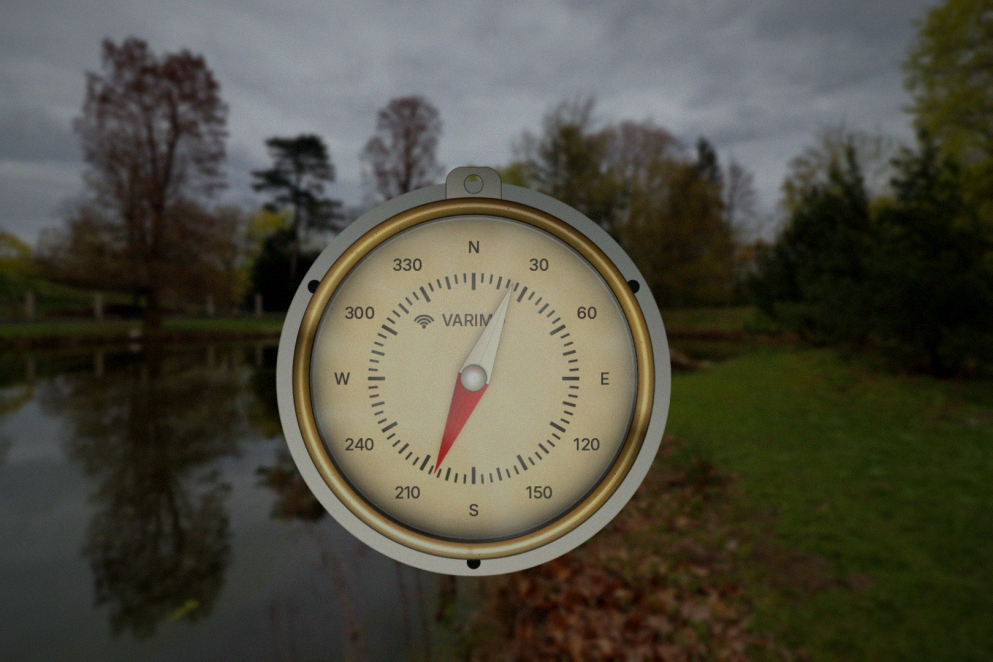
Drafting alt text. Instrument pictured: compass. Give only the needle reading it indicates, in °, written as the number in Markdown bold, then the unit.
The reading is **202.5** °
